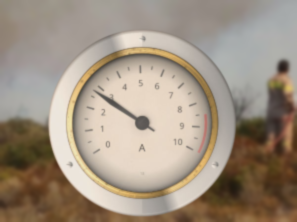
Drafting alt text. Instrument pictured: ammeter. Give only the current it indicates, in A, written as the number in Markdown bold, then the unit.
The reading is **2.75** A
